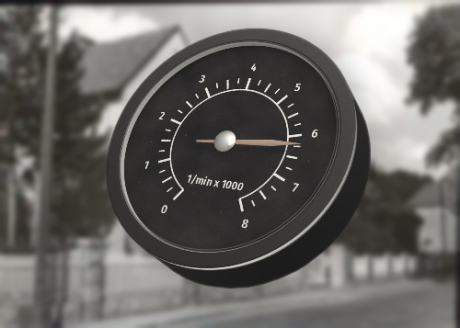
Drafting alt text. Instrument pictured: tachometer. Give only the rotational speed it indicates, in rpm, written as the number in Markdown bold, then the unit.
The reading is **6250** rpm
